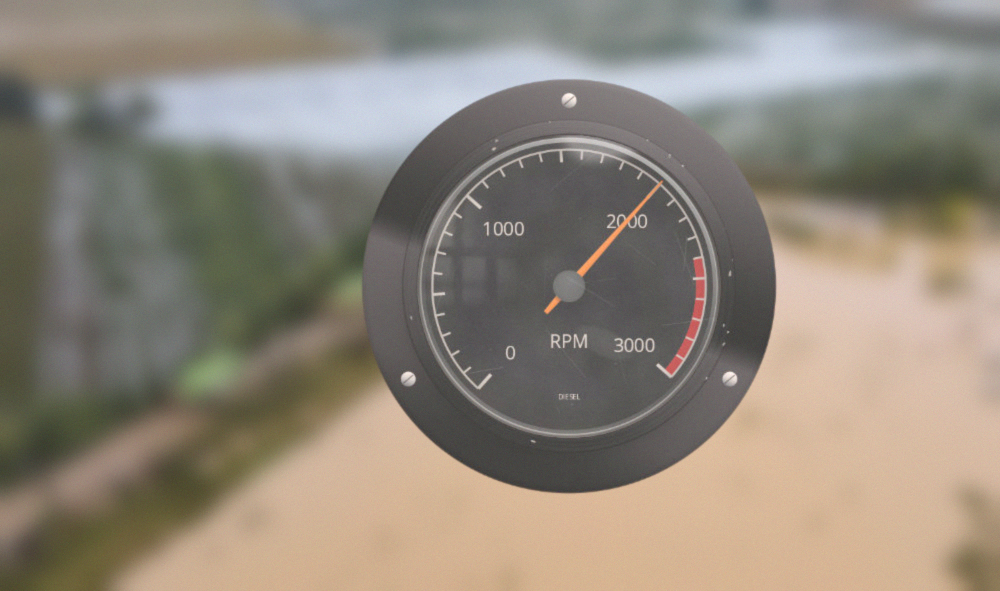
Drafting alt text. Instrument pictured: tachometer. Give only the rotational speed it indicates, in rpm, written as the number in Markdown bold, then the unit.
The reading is **2000** rpm
